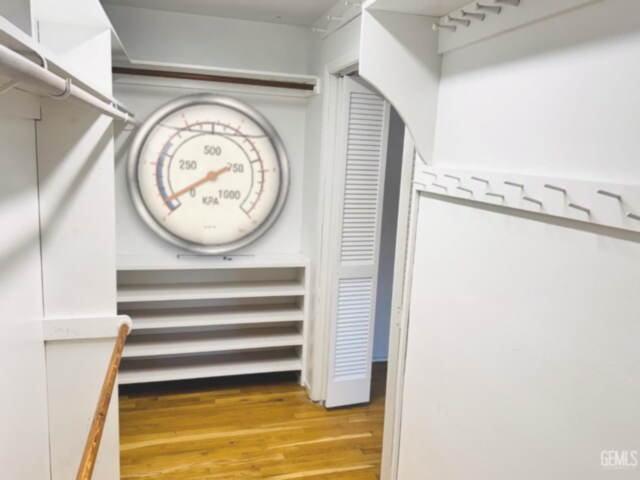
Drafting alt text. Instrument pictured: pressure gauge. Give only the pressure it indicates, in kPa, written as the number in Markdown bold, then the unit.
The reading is **50** kPa
